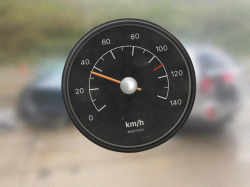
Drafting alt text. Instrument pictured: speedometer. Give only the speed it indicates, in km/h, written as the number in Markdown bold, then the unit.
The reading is **35** km/h
